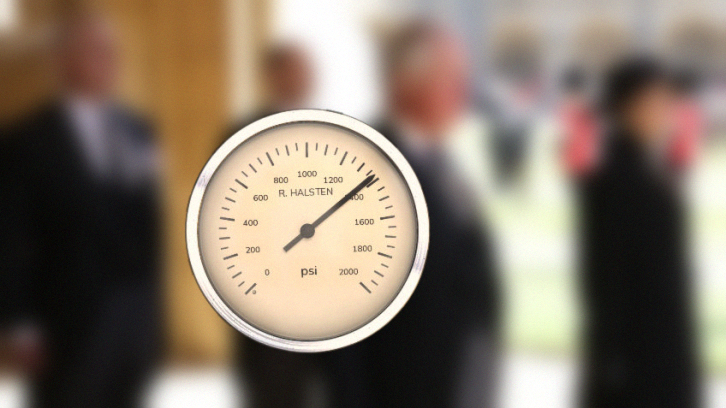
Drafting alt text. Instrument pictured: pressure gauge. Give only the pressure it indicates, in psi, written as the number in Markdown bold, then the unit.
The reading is **1375** psi
